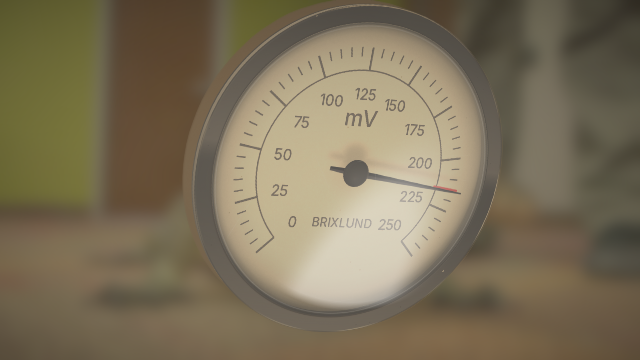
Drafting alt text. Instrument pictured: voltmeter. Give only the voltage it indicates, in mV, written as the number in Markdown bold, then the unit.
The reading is **215** mV
